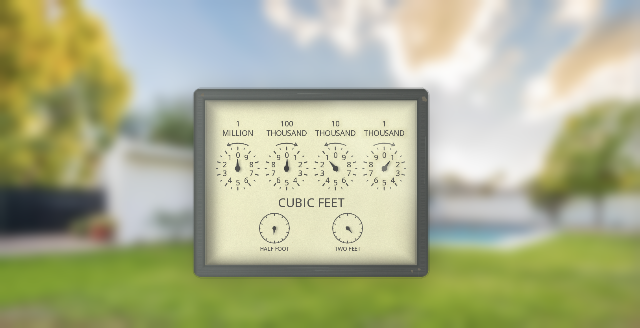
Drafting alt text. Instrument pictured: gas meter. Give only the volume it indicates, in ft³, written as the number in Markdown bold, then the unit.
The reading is **1100** ft³
